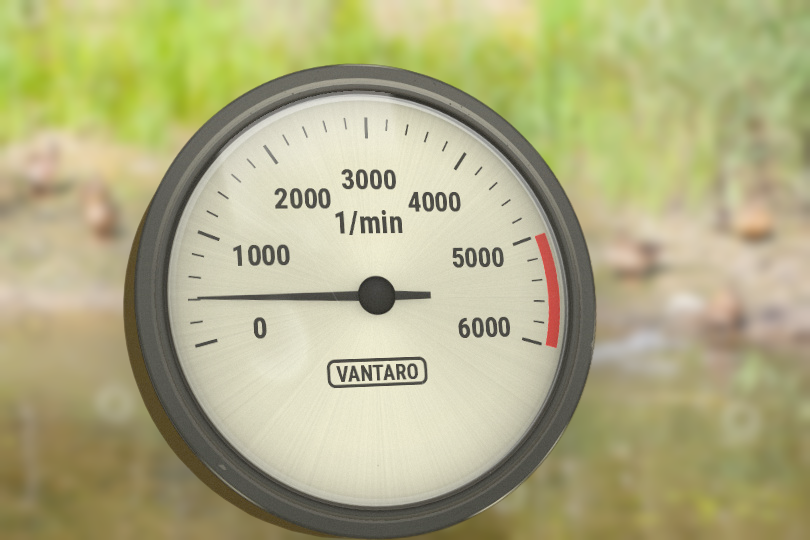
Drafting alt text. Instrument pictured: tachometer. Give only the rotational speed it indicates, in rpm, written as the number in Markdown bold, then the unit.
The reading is **400** rpm
